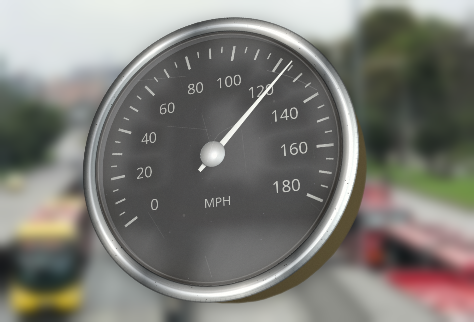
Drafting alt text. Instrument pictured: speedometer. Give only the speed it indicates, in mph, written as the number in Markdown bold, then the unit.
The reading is **125** mph
